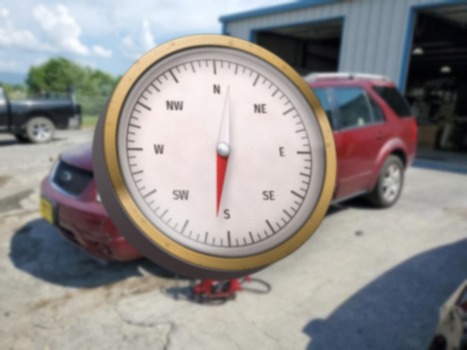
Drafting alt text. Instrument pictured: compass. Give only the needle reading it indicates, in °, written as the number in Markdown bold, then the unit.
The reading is **190** °
